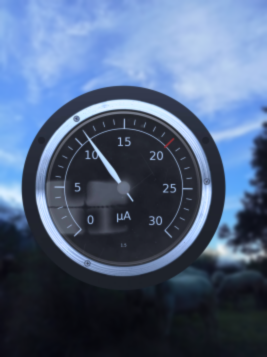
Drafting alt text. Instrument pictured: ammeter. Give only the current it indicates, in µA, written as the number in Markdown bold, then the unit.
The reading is **11** µA
